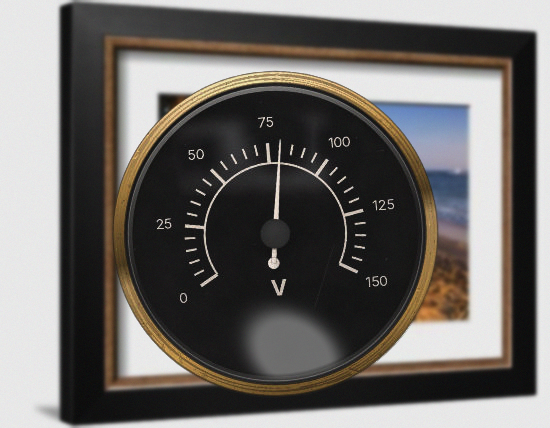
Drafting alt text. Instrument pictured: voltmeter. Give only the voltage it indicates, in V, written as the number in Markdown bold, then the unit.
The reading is **80** V
